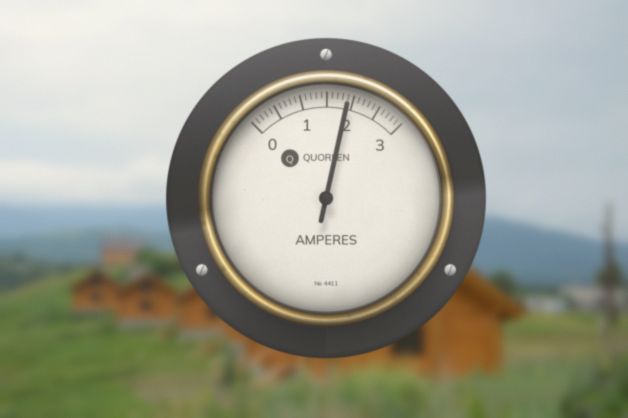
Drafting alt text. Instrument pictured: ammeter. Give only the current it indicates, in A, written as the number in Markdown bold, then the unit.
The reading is **1.9** A
